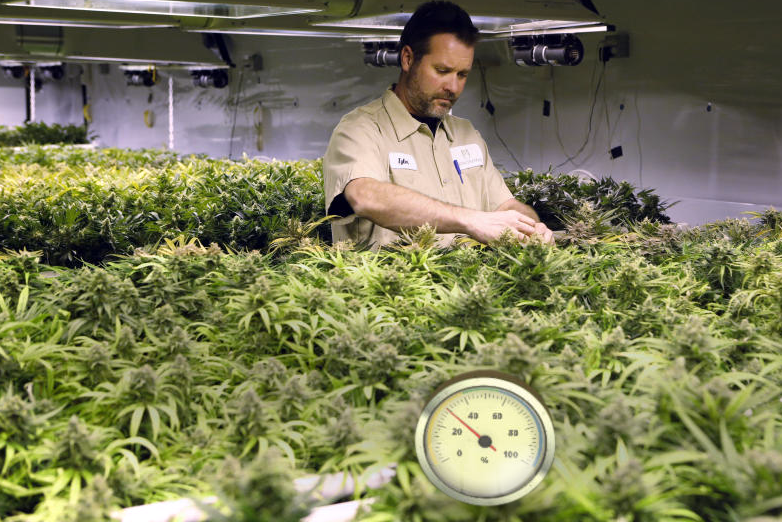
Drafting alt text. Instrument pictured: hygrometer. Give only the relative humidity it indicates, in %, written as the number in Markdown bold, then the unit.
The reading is **30** %
